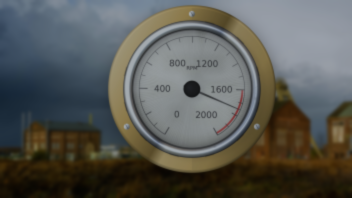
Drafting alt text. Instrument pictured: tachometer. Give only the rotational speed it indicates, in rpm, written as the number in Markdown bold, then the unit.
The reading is **1750** rpm
